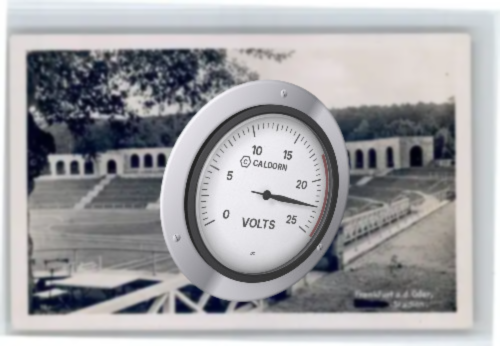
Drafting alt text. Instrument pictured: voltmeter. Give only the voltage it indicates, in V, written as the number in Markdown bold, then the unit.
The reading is **22.5** V
